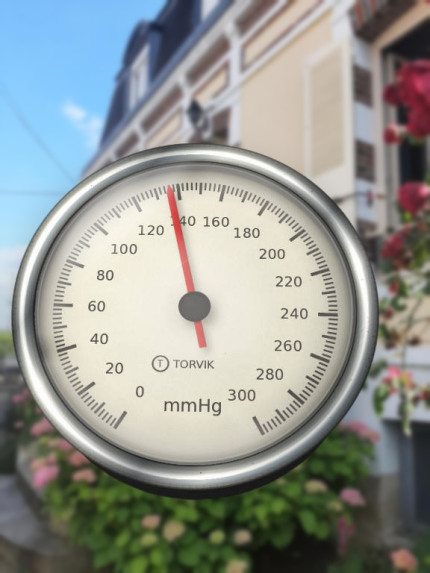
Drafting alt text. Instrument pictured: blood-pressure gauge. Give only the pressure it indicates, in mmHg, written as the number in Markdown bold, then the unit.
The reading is **136** mmHg
